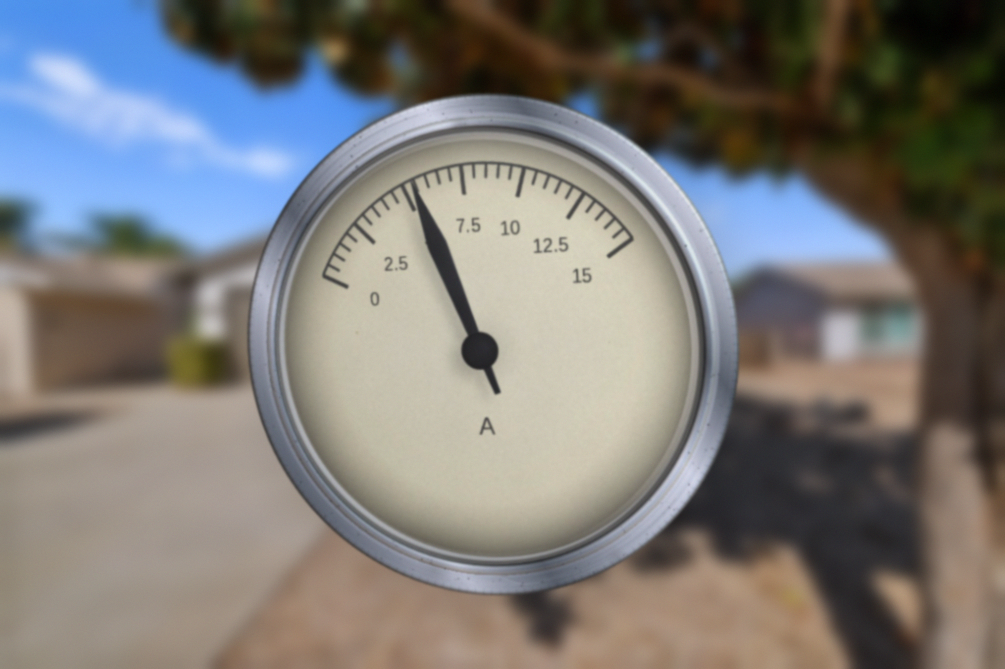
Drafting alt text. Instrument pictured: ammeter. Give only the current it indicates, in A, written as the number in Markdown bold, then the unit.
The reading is **5.5** A
